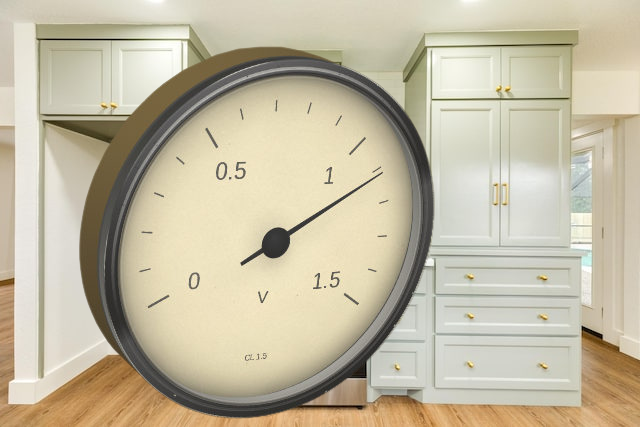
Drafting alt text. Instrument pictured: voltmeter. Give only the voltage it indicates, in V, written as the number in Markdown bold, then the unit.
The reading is **1.1** V
